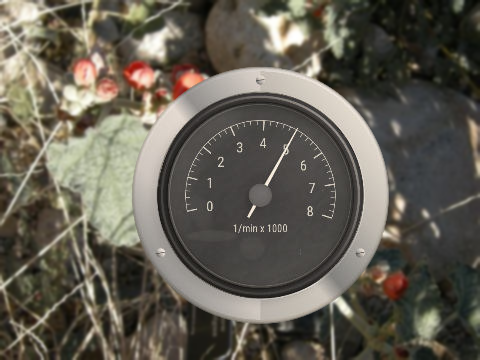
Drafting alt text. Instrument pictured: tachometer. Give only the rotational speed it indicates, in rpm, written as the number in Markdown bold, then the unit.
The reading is **5000** rpm
